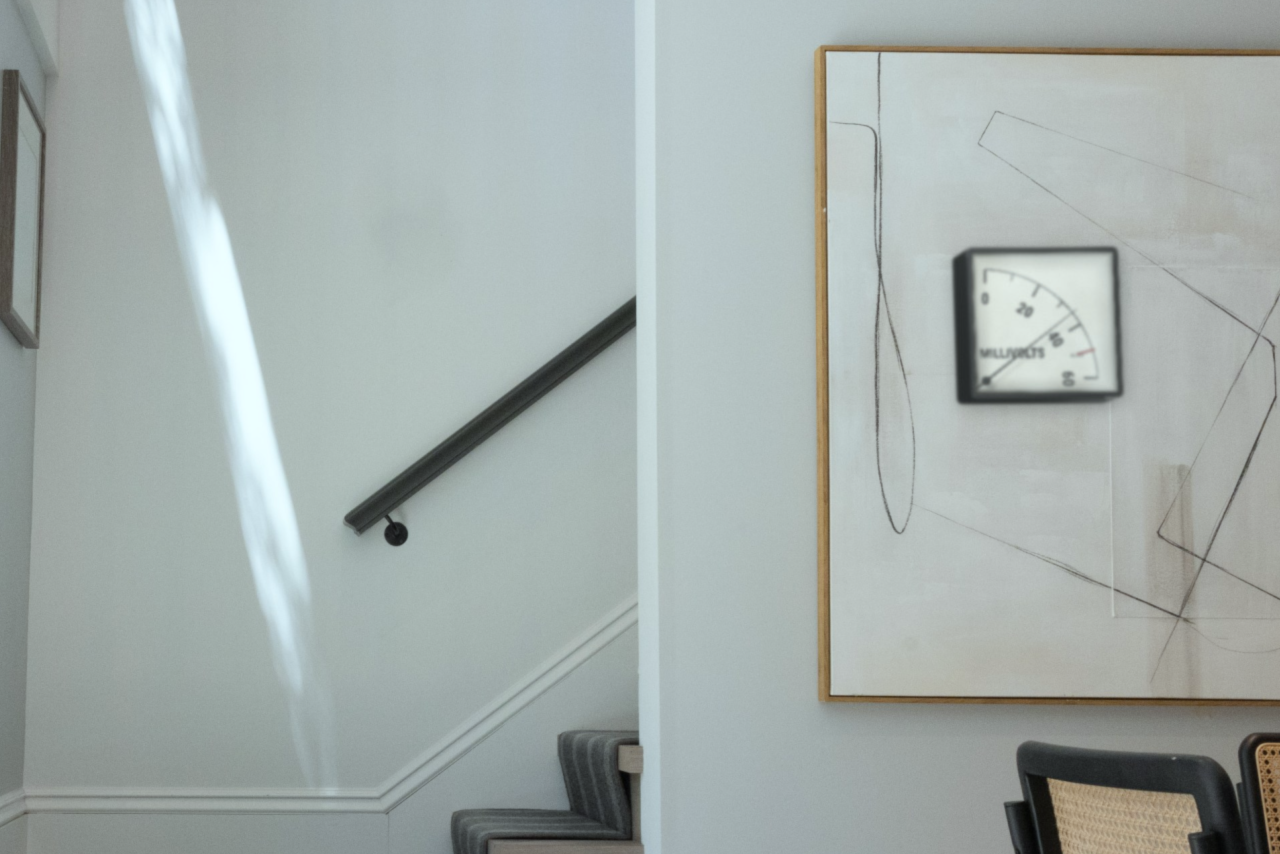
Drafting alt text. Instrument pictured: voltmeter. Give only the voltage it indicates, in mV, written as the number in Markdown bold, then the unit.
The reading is **35** mV
